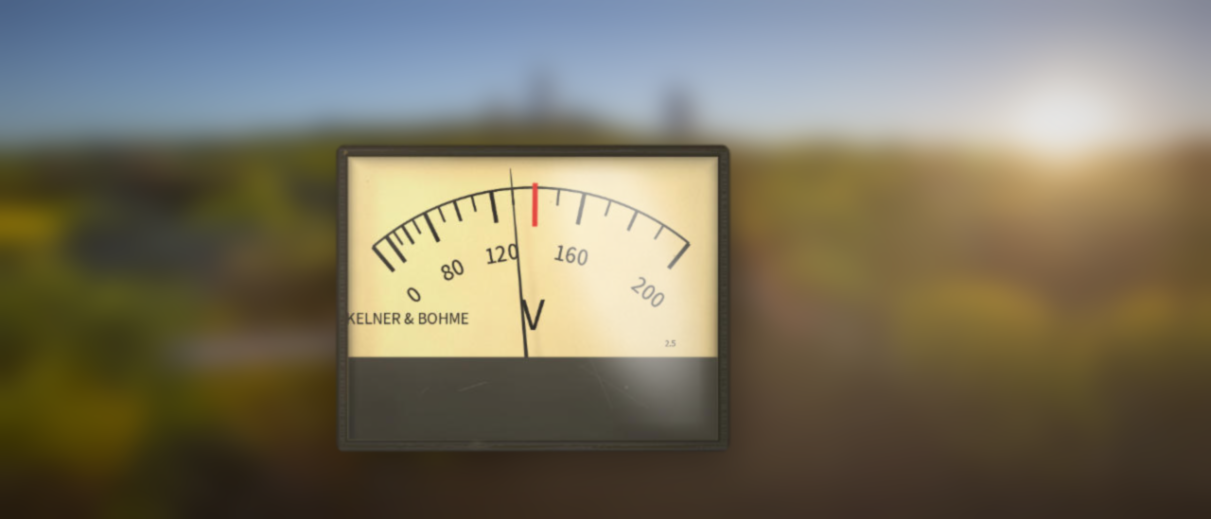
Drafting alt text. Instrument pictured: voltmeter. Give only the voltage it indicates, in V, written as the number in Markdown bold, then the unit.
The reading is **130** V
